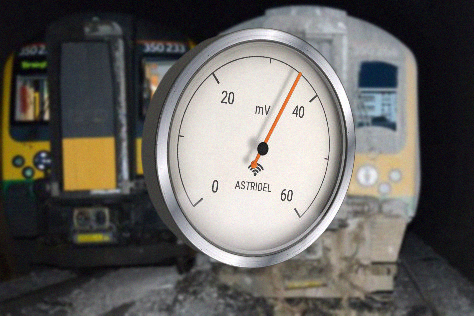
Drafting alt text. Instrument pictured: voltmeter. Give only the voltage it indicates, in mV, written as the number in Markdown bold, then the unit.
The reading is **35** mV
